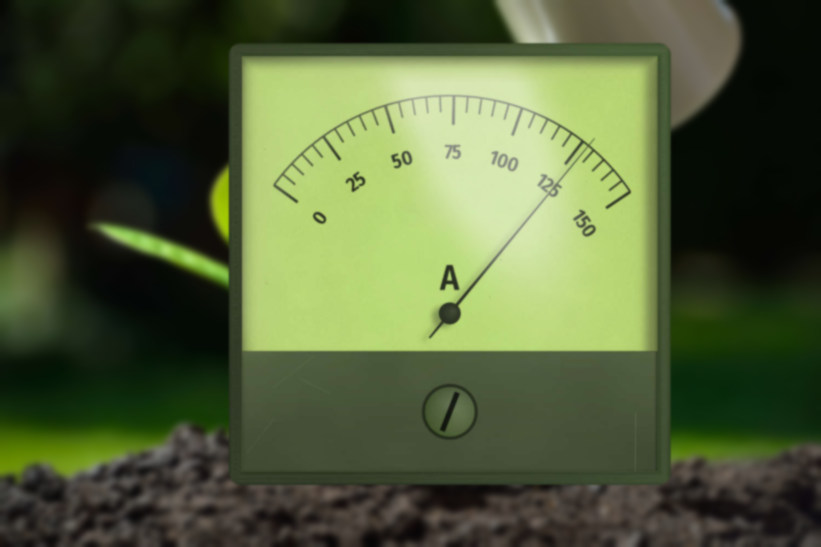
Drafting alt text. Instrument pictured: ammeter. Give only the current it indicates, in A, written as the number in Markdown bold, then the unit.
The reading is **127.5** A
